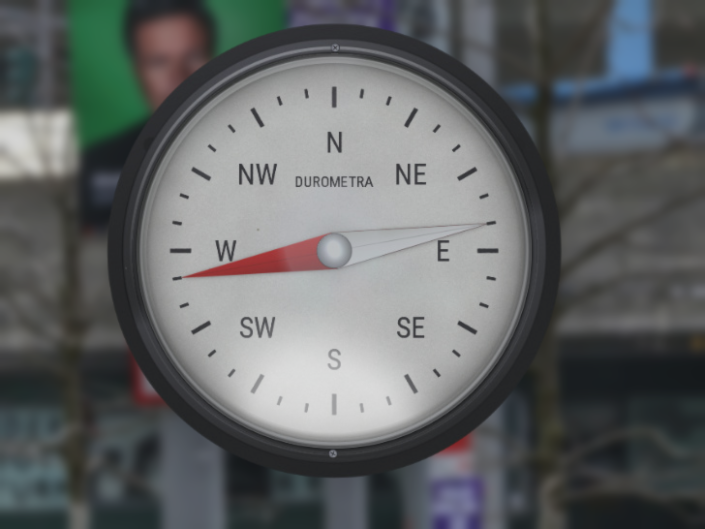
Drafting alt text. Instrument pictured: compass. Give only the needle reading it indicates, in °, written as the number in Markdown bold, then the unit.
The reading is **260** °
